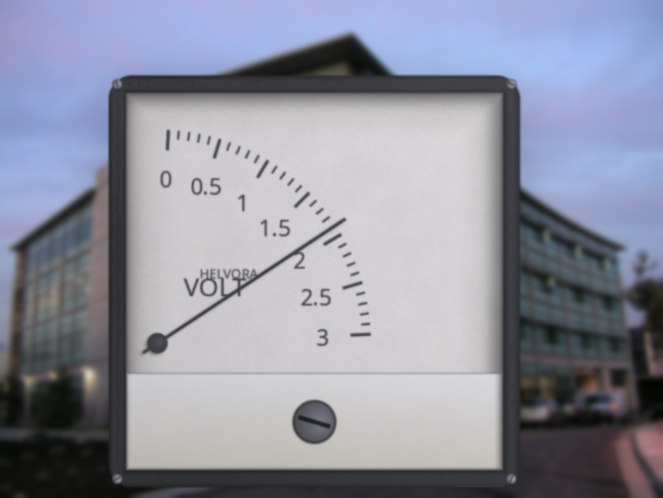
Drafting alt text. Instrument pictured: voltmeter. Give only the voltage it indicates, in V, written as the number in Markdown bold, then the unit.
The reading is **1.9** V
